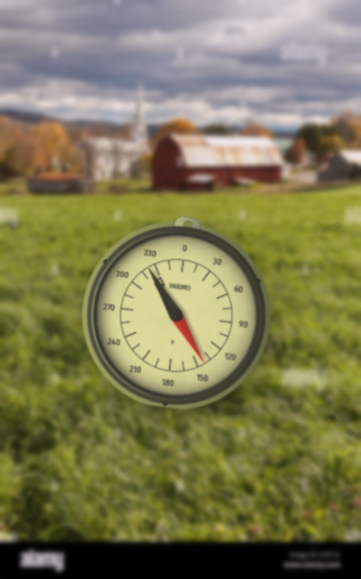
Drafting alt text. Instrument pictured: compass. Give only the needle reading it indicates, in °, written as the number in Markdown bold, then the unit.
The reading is **142.5** °
